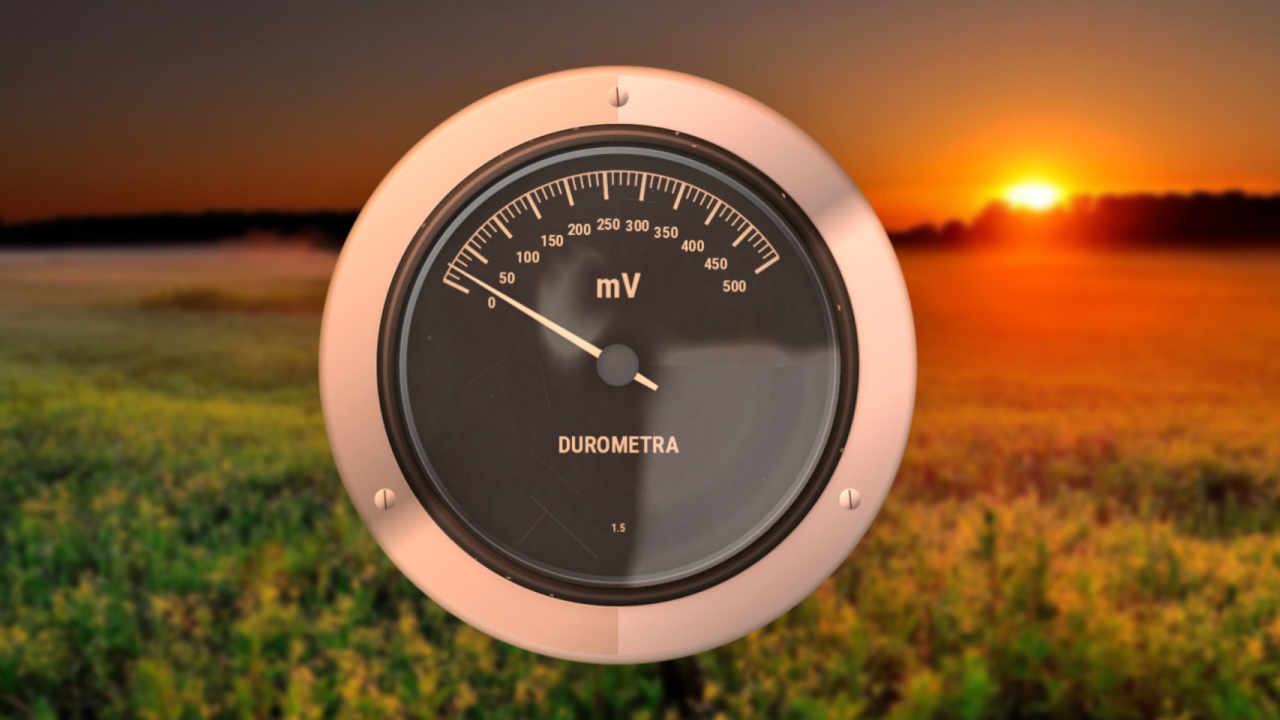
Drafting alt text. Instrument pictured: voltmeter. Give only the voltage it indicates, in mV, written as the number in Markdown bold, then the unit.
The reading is **20** mV
